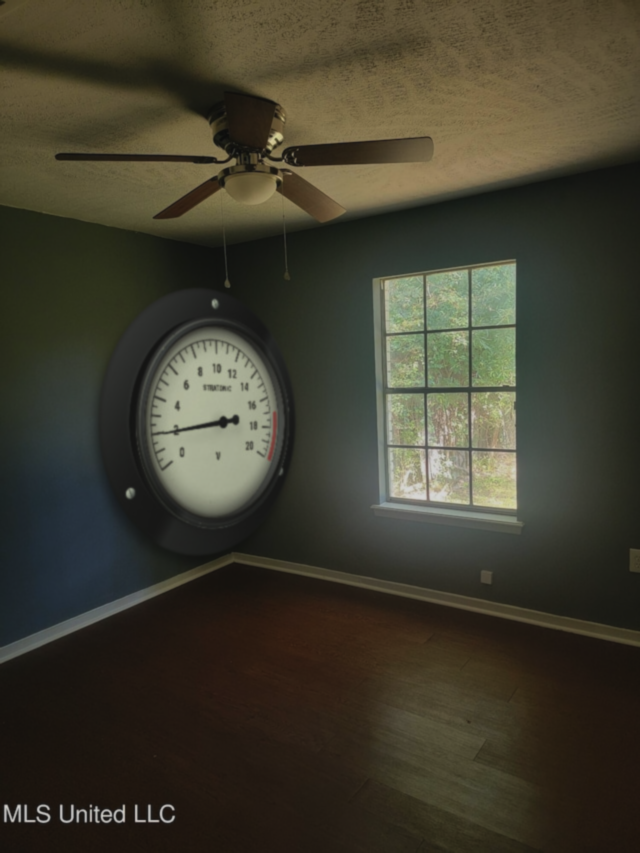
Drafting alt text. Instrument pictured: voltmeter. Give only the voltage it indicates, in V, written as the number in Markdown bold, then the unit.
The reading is **2** V
